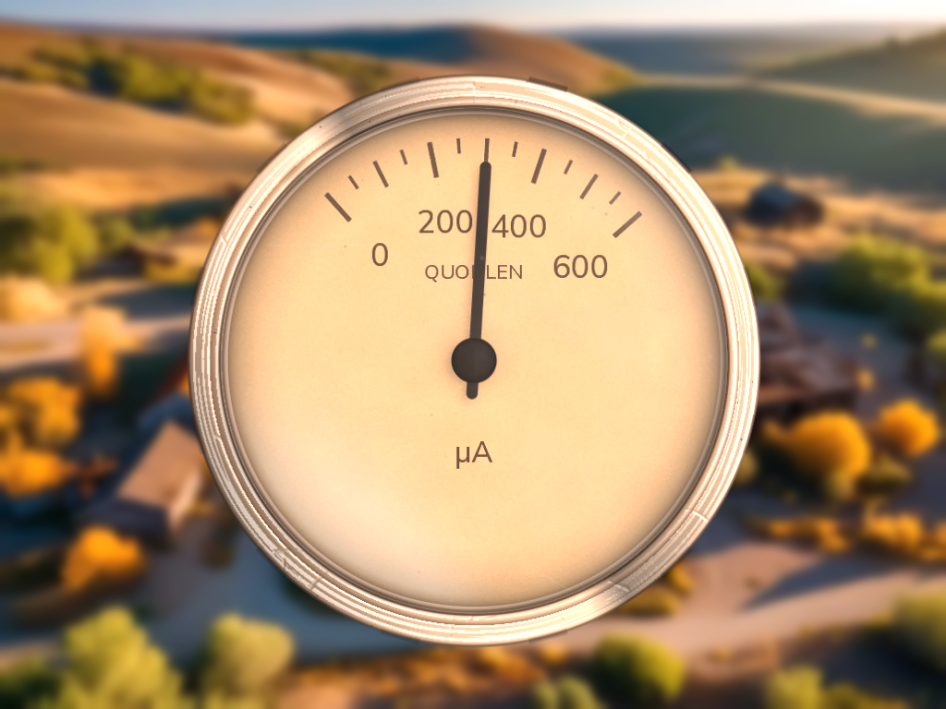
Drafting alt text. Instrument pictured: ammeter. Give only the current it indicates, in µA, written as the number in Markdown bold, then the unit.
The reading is **300** µA
